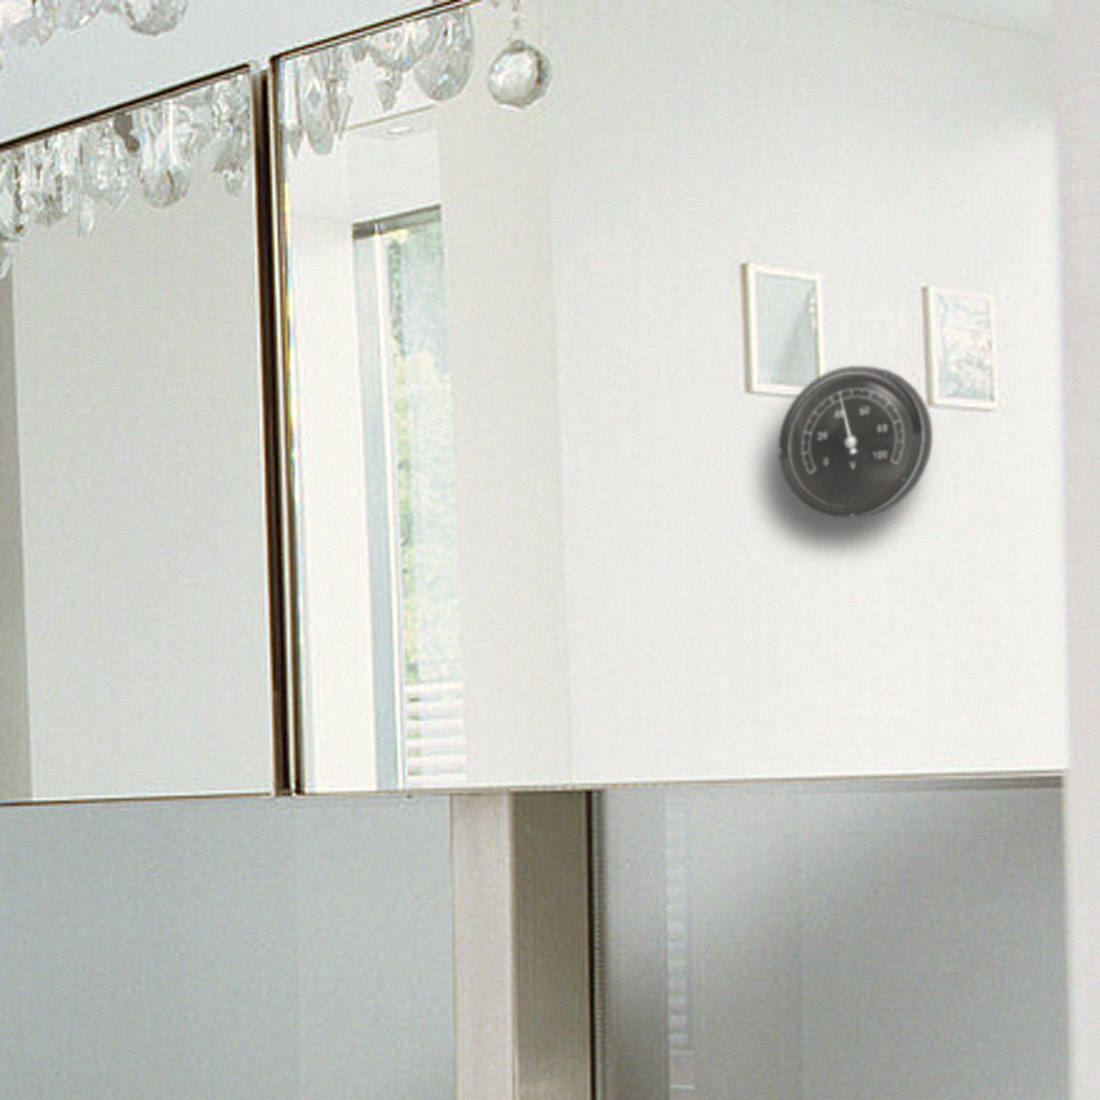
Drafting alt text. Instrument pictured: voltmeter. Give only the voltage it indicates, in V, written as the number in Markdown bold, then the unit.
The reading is **45** V
